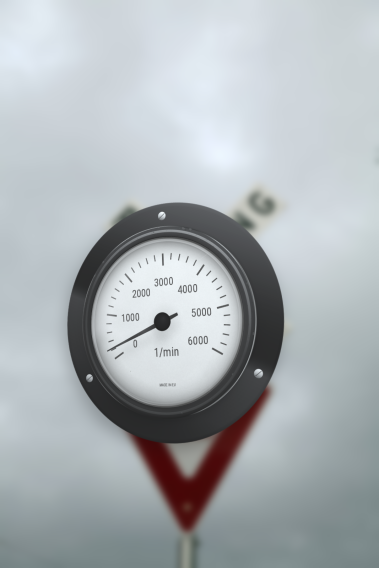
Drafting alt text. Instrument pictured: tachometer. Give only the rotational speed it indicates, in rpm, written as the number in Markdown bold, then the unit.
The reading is **200** rpm
